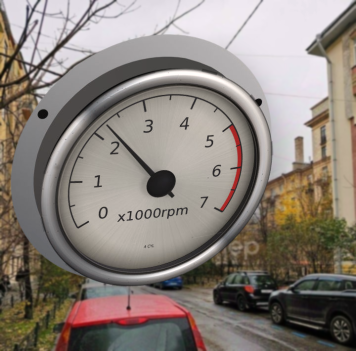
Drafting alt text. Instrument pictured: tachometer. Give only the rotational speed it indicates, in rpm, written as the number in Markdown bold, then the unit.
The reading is **2250** rpm
